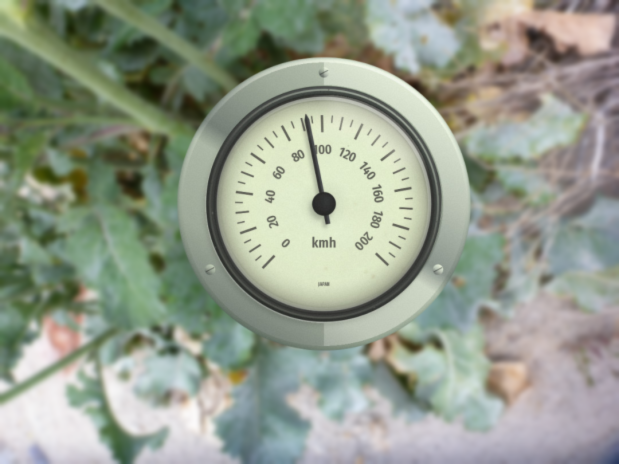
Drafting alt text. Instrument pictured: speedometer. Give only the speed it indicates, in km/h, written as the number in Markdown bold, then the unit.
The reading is **92.5** km/h
